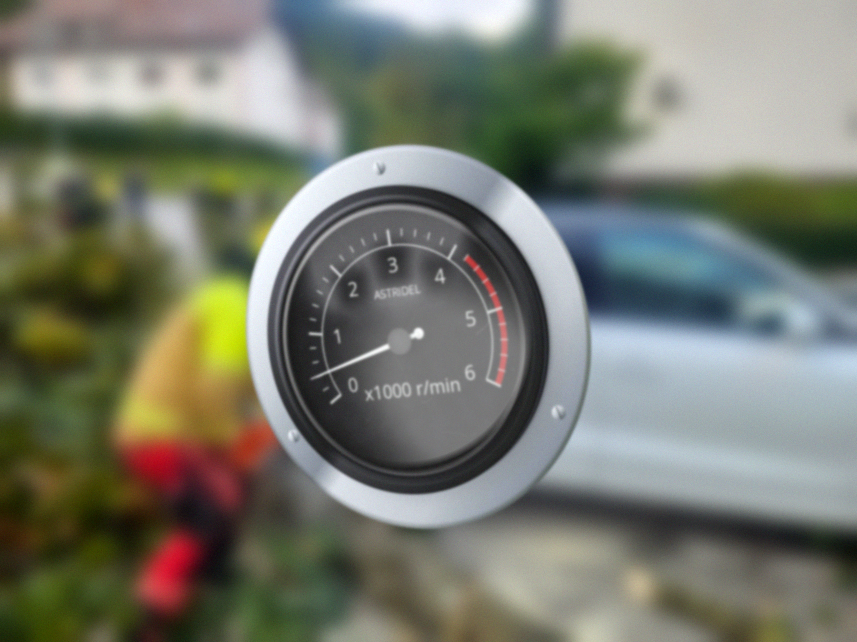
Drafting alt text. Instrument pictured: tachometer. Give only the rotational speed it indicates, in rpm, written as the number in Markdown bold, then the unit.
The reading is **400** rpm
